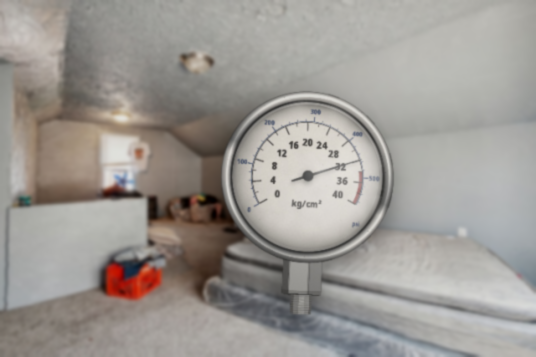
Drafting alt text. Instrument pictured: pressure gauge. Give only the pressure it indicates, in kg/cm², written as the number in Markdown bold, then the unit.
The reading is **32** kg/cm²
